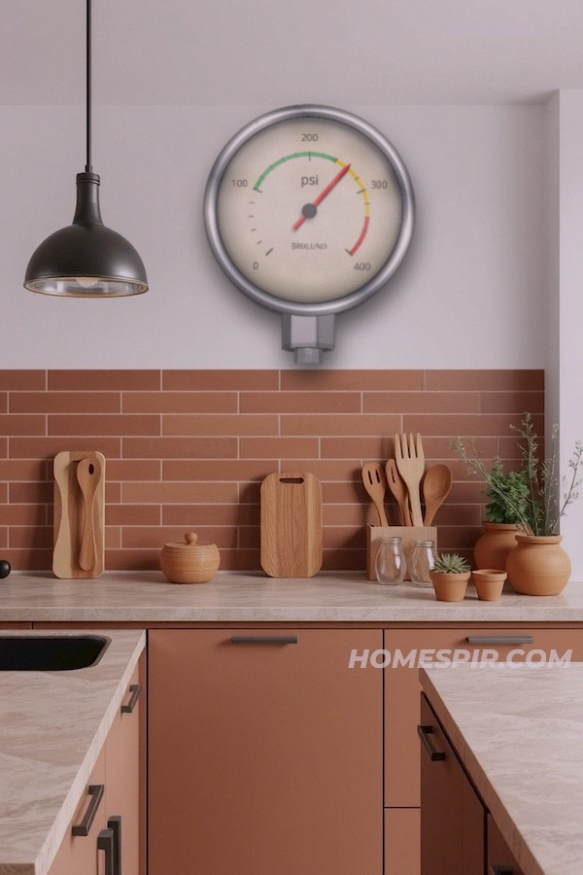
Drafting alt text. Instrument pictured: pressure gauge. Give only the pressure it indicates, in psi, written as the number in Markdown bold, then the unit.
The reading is **260** psi
